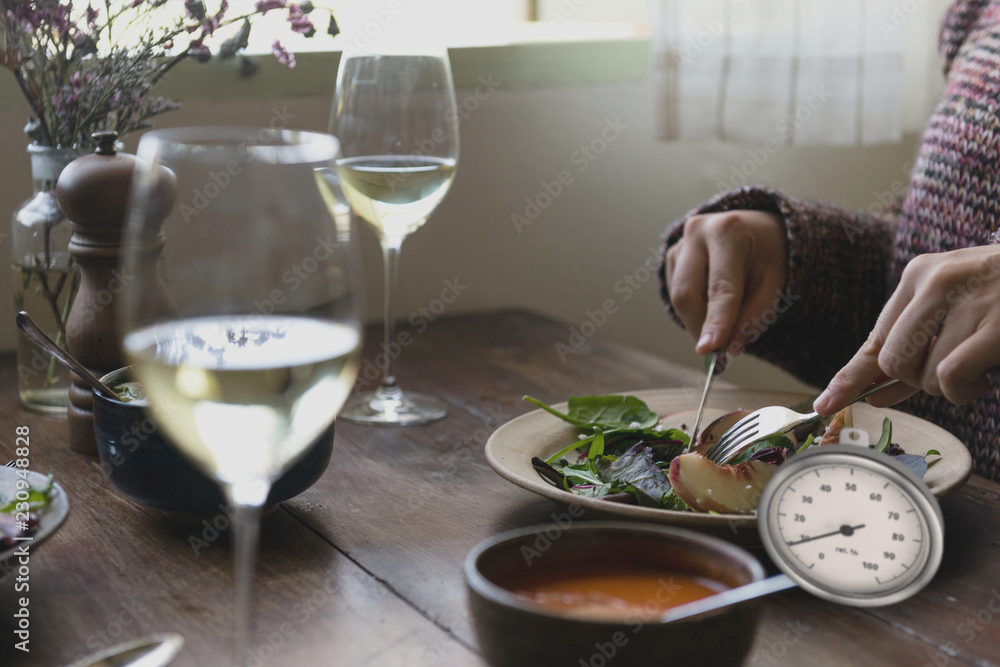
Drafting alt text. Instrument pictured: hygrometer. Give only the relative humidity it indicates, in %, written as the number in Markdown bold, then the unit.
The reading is **10** %
